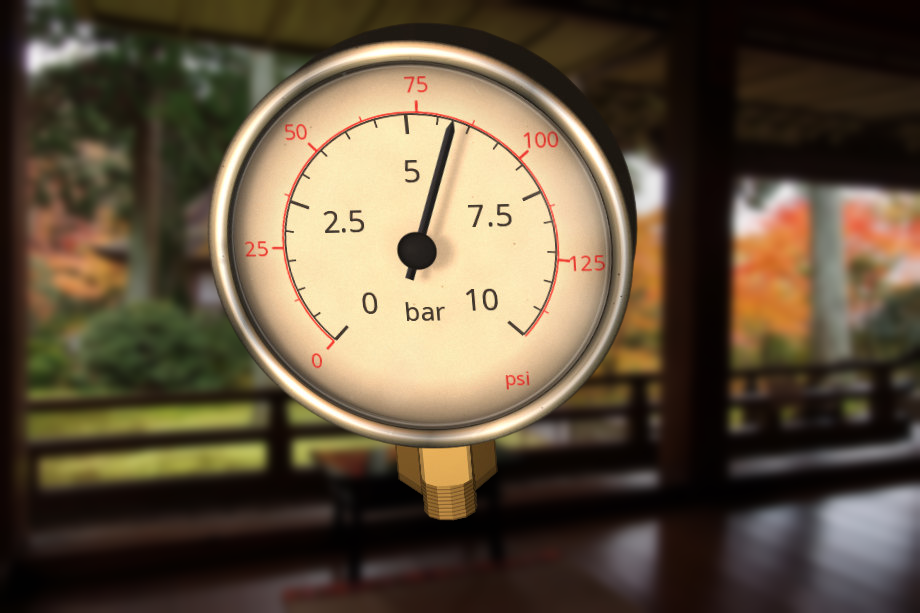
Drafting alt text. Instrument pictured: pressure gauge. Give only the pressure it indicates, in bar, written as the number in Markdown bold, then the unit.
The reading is **5.75** bar
